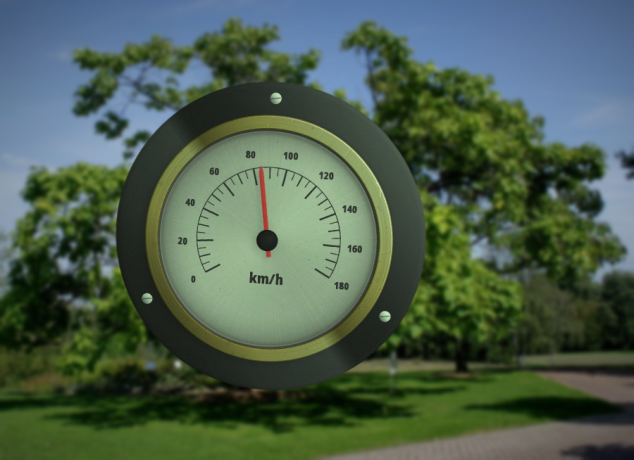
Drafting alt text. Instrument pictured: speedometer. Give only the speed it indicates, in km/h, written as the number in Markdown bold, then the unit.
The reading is **85** km/h
